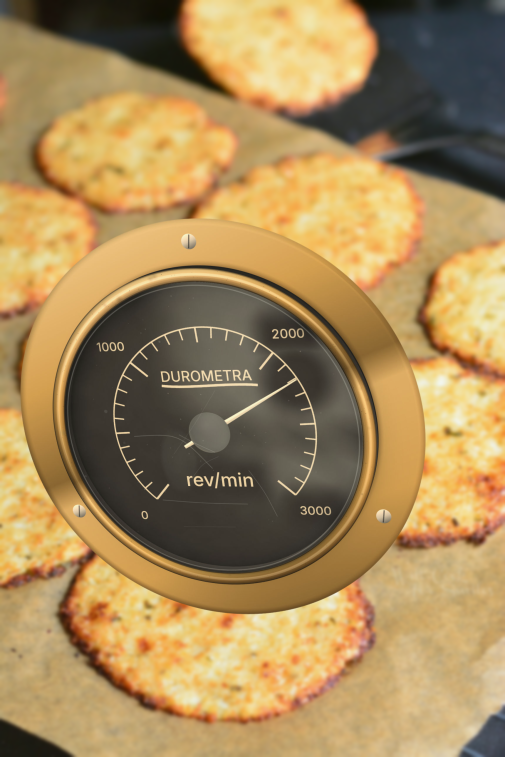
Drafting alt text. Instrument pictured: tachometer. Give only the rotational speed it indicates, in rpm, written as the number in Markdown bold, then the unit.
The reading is **2200** rpm
